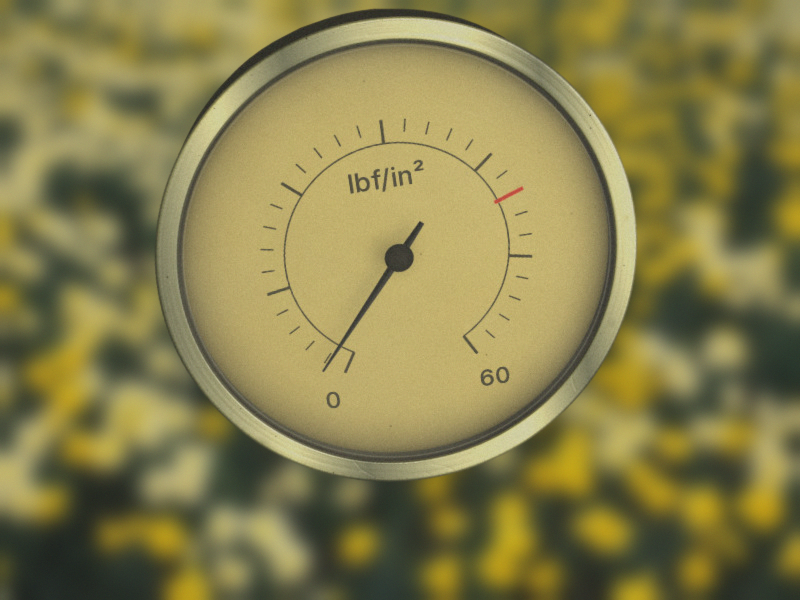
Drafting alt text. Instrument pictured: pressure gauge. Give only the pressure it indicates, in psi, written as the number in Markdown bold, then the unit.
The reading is **2** psi
